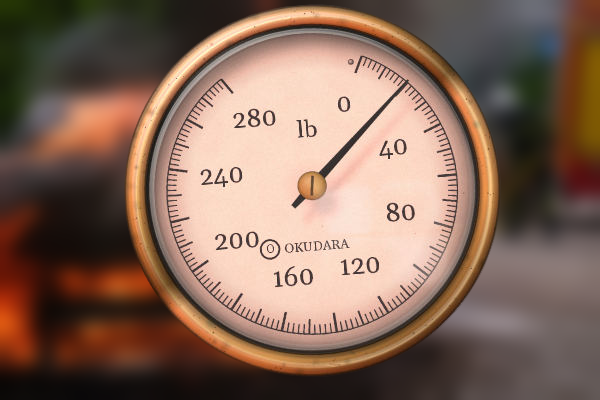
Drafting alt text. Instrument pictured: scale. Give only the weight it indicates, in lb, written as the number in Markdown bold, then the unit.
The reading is **20** lb
